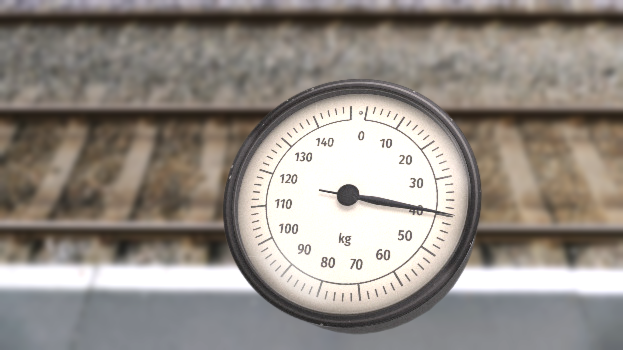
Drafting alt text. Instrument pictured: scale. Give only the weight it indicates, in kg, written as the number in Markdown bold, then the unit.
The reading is **40** kg
